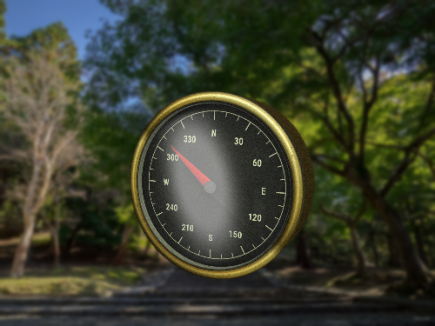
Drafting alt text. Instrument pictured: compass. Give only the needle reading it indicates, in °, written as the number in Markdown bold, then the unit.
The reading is **310** °
